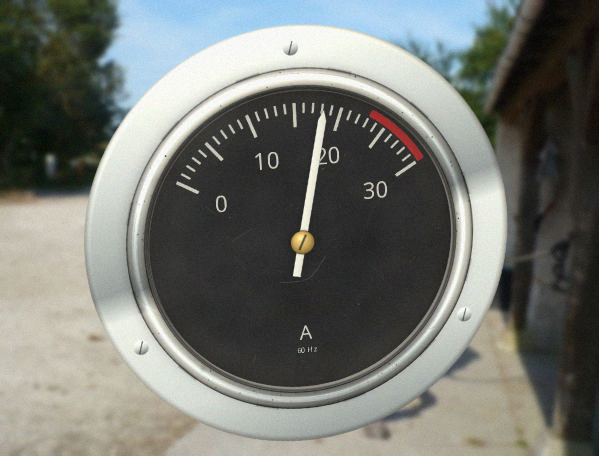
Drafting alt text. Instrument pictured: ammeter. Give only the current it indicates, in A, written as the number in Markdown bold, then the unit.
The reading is **18** A
